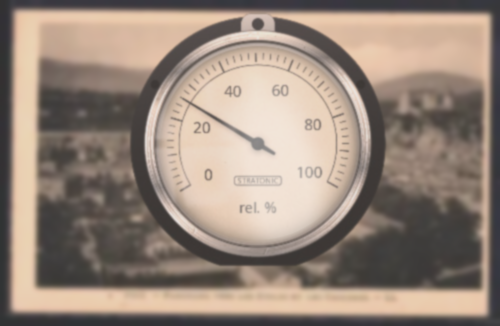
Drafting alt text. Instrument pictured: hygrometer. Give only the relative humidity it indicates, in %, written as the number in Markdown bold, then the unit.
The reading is **26** %
